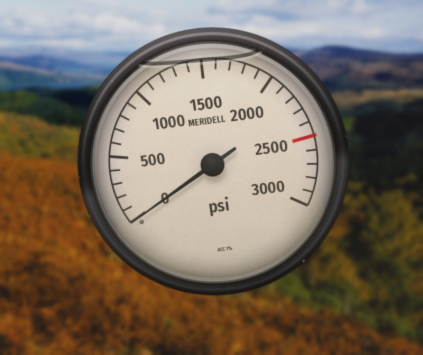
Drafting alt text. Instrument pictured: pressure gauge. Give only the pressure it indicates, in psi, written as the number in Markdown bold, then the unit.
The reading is **0** psi
